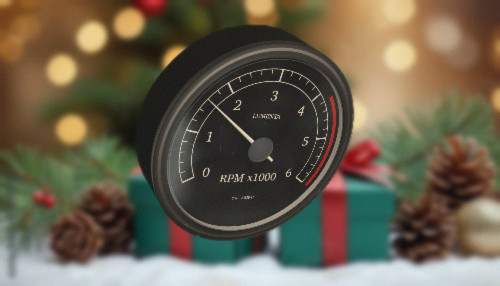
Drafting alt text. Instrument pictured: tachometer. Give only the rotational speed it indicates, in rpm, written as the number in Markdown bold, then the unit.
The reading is **1600** rpm
